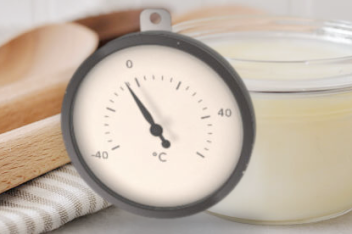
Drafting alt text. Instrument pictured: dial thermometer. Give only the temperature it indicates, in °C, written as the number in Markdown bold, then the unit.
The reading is **-4** °C
